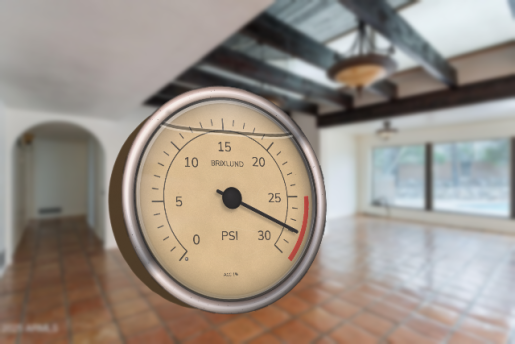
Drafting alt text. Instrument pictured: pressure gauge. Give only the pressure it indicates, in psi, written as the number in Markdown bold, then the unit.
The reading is **28** psi
